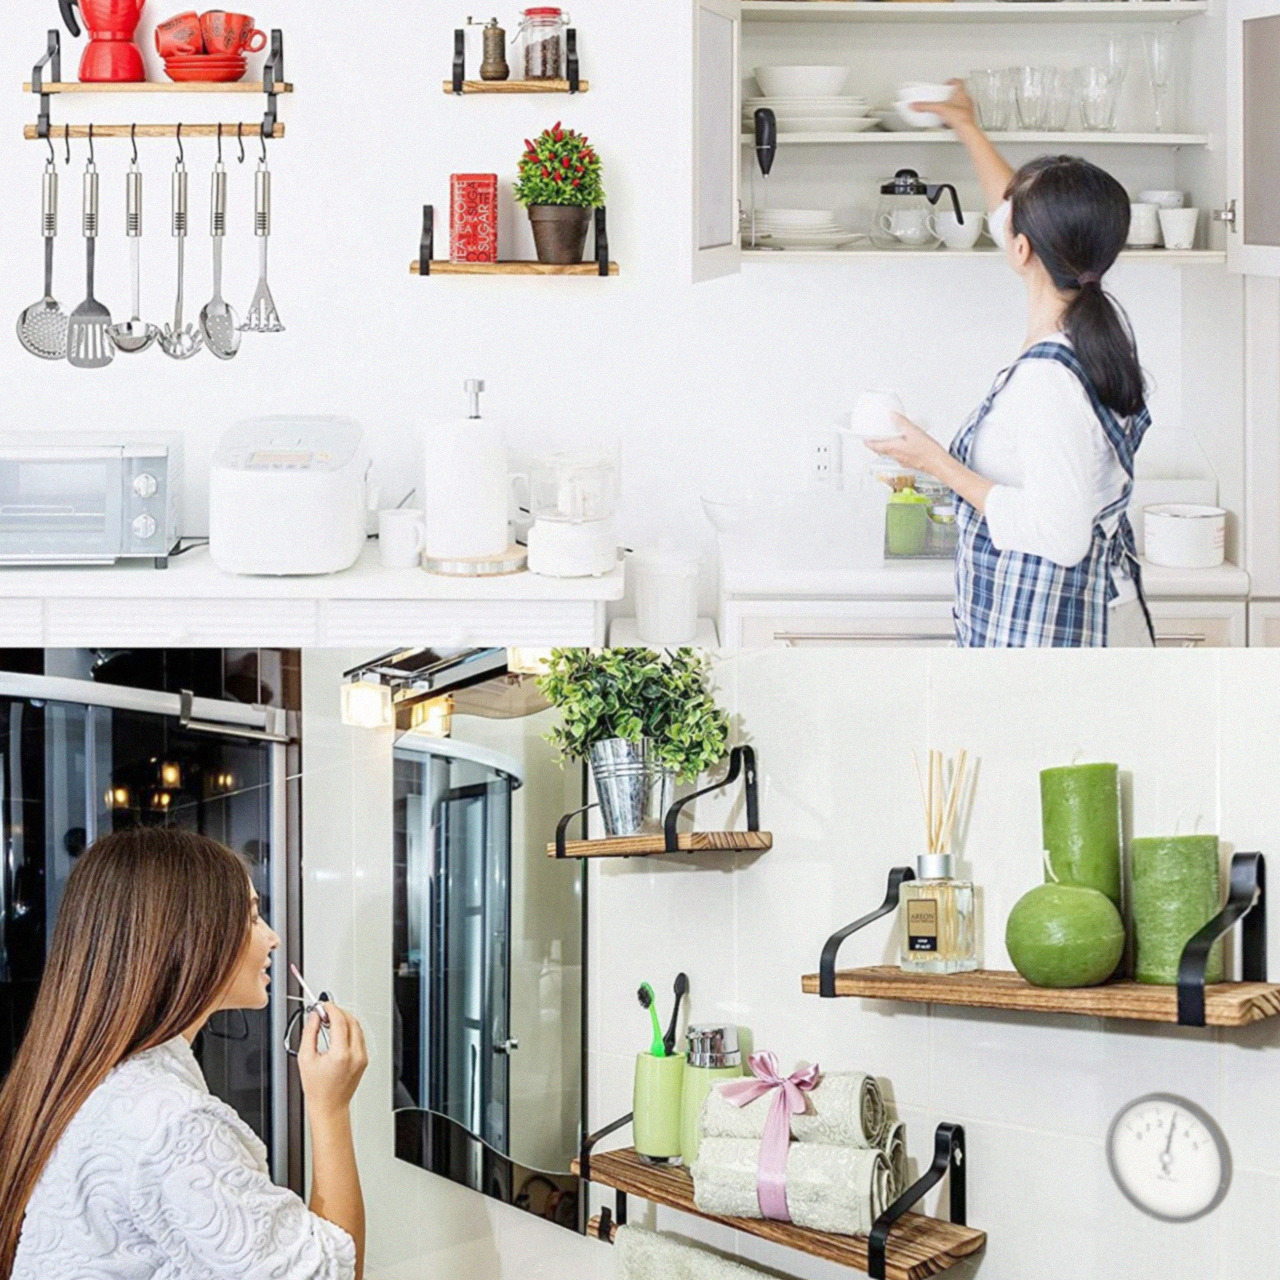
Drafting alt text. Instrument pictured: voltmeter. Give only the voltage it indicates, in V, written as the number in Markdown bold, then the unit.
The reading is **3** V
